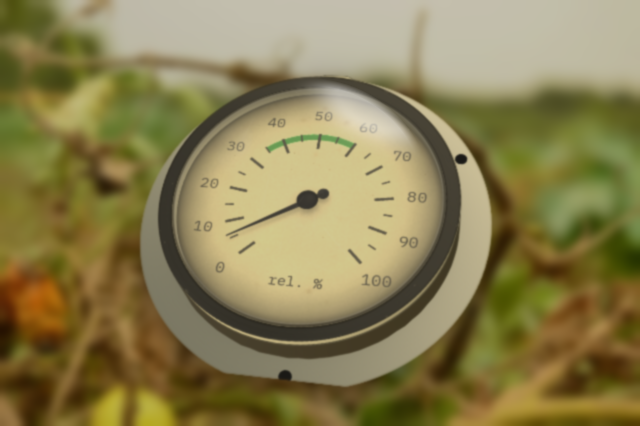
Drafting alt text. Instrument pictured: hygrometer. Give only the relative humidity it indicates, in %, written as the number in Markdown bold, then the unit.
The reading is **5** %
